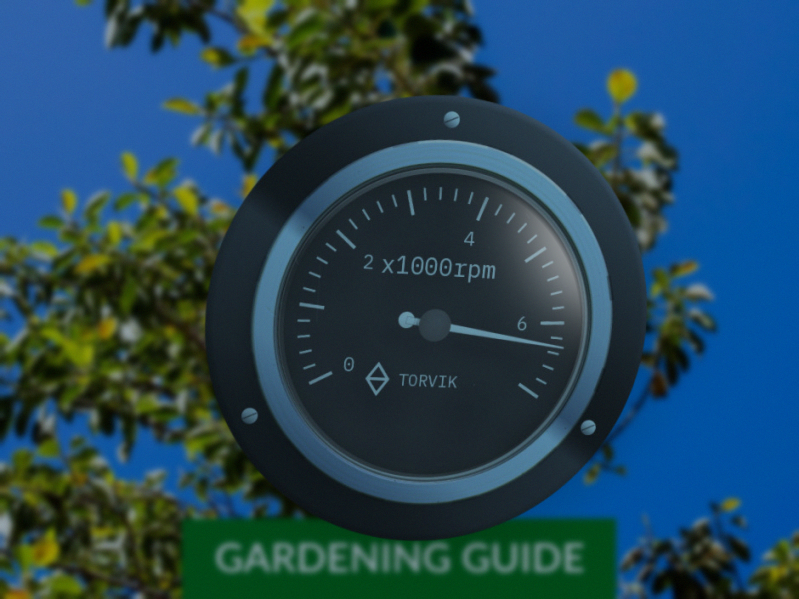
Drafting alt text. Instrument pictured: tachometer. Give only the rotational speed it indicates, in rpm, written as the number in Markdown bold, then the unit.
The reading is **6300** rpm
